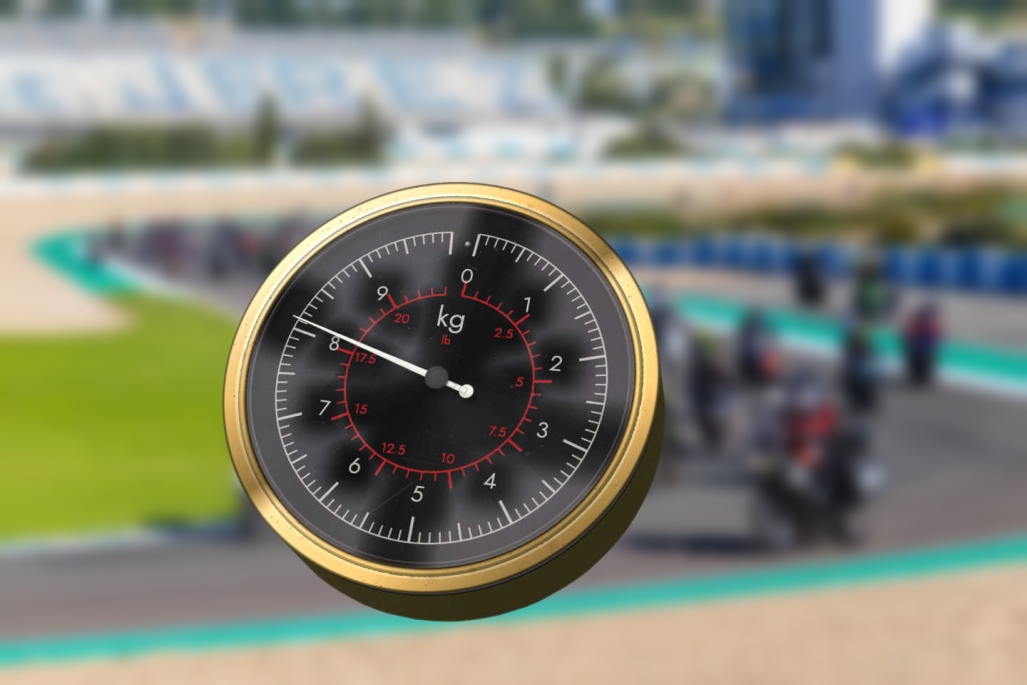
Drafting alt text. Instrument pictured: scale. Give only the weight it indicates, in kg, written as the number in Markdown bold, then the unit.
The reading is **8.1** kg
